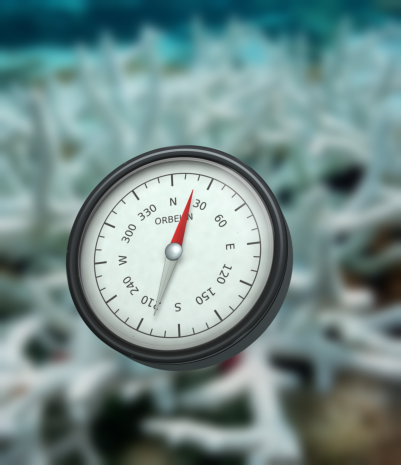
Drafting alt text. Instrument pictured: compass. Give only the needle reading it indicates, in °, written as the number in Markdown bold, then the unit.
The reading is **20** °
